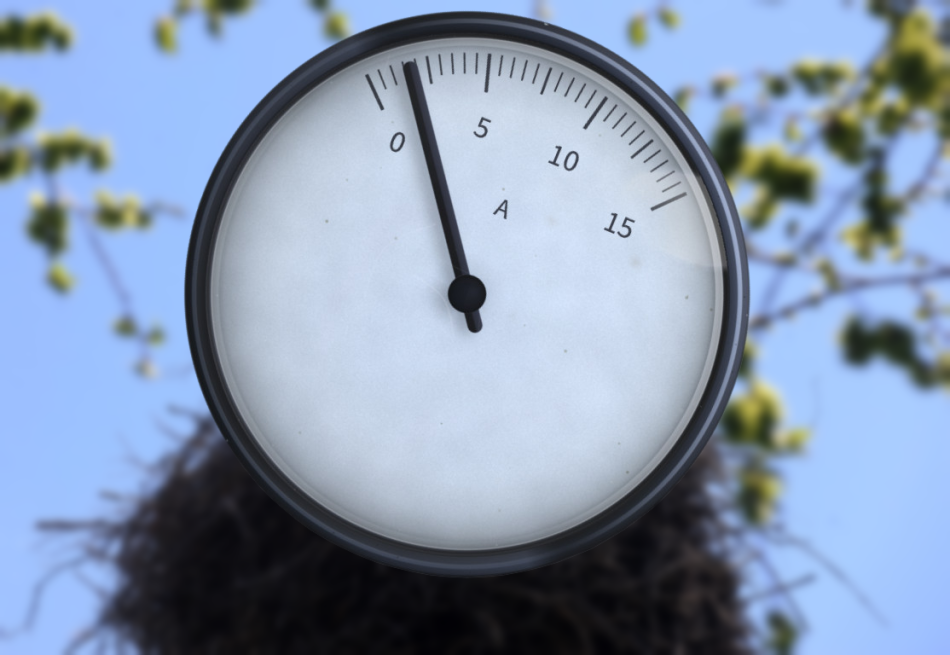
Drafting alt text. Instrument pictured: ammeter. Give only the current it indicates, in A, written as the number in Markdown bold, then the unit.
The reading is **1.75** A
